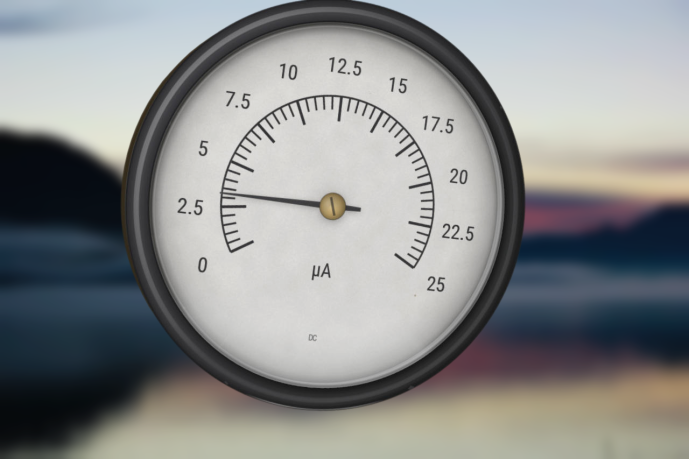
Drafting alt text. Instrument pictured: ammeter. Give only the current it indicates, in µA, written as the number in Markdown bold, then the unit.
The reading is **3.25** µA
